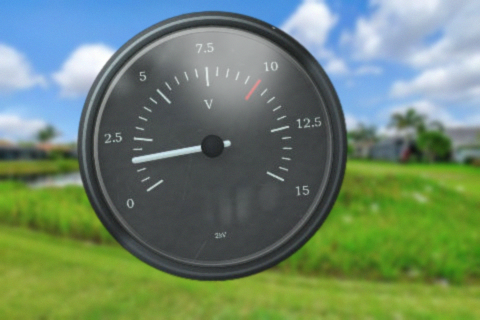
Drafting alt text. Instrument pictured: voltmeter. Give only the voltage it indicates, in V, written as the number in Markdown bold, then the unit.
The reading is **1.5** V
